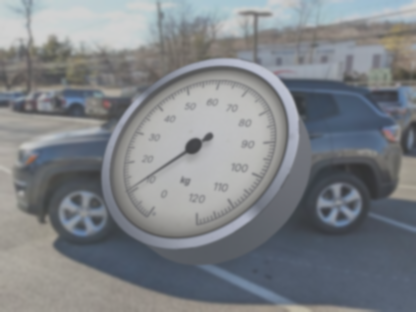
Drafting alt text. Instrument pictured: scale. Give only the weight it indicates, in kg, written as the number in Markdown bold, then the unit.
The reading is **10** kg
